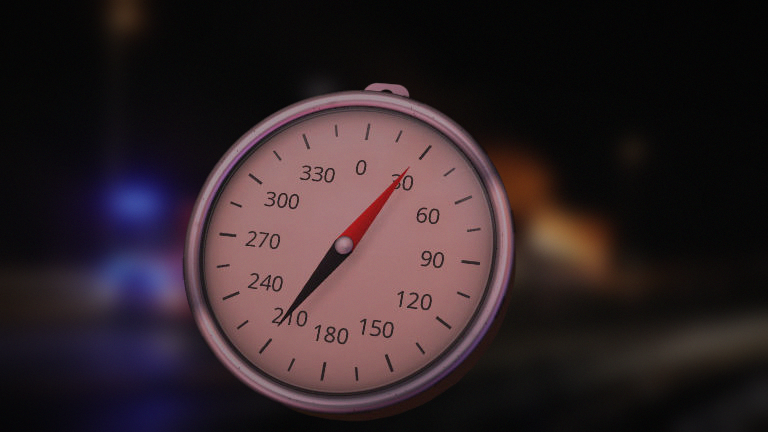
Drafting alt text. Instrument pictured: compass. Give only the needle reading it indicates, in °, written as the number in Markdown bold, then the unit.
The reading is **30** °
